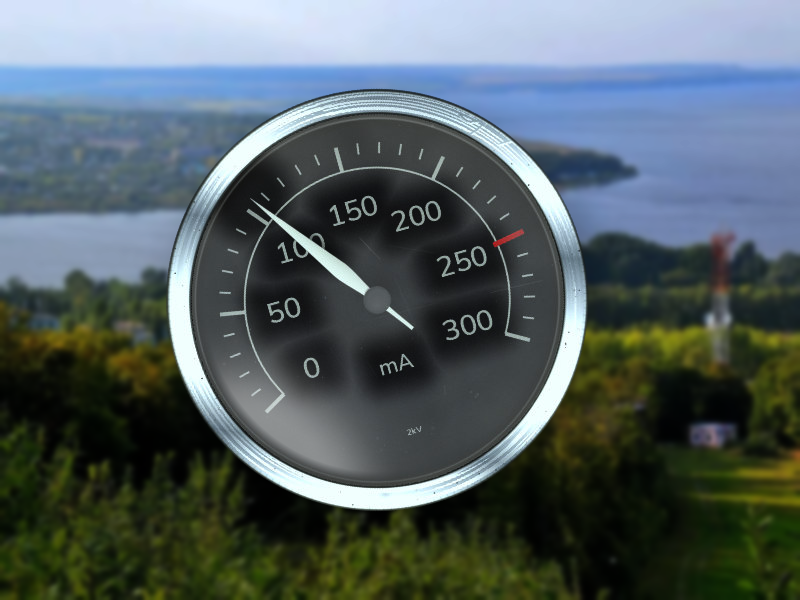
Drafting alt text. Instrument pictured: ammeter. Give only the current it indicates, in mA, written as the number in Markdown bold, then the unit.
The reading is **105** mA
